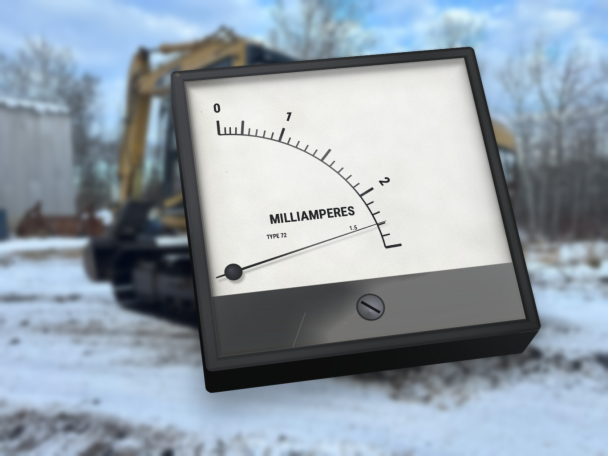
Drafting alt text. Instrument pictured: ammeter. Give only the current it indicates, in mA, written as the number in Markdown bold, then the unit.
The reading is **2.3** mA
